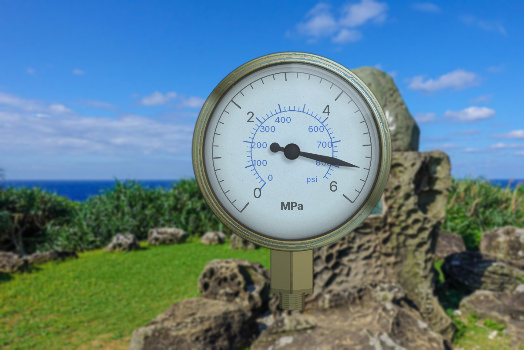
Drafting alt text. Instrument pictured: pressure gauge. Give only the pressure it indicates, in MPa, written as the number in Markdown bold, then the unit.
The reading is **5.4** MPa
